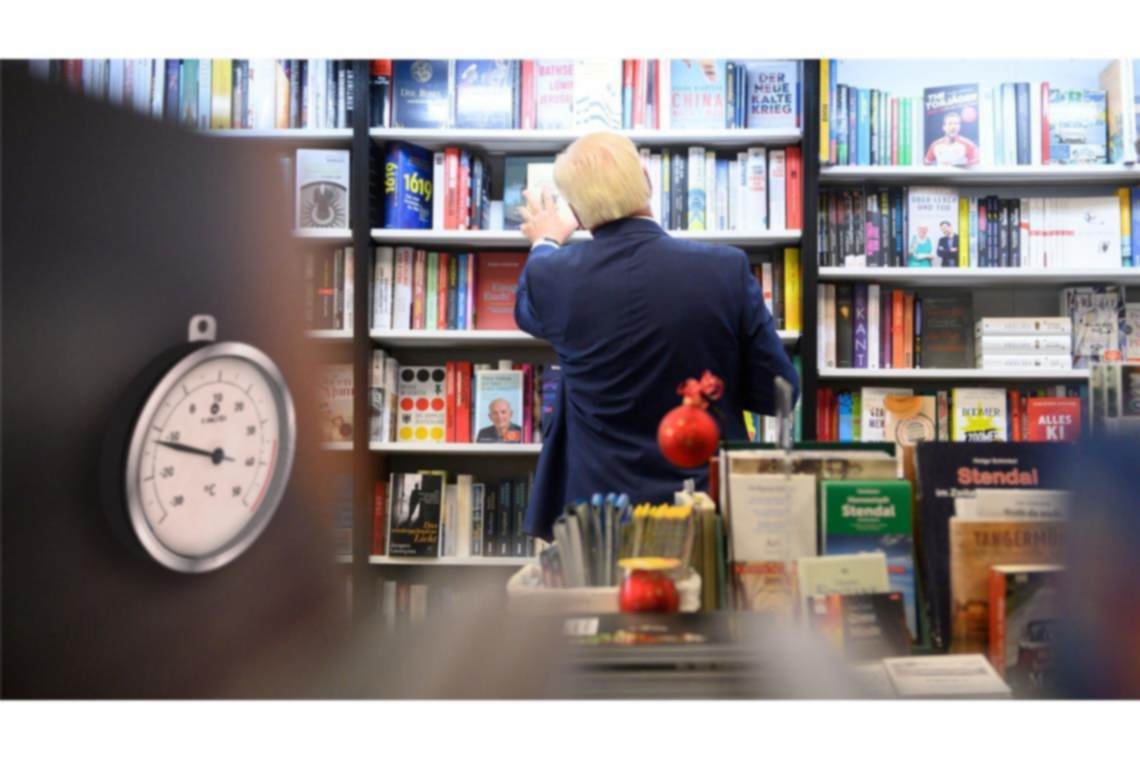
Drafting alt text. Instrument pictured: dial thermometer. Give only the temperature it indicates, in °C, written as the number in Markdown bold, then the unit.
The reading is **-12.5** °C
